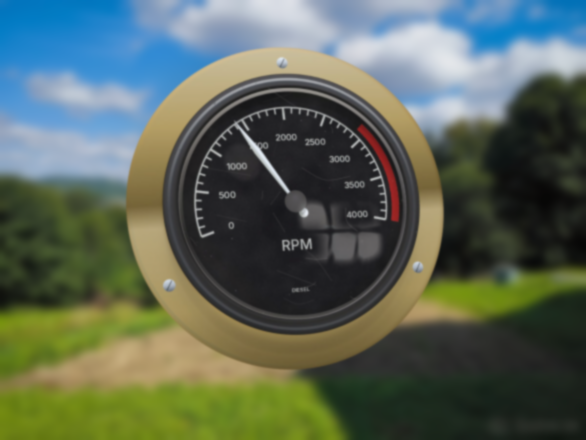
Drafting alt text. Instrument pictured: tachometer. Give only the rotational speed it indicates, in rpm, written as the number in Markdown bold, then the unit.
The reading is **1400** rpm
